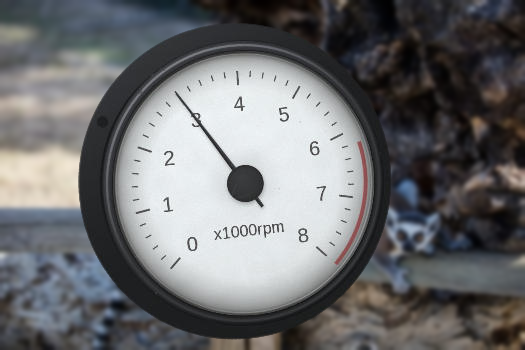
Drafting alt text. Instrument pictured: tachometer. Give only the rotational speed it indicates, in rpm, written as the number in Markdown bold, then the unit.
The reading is **3000** rpm
